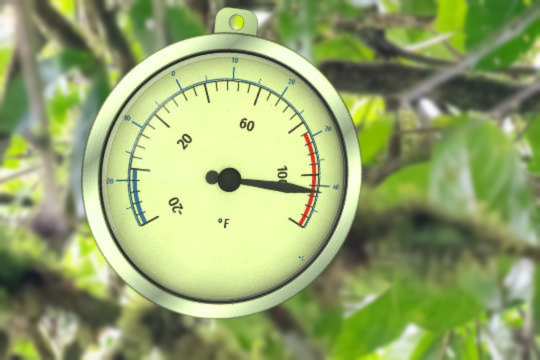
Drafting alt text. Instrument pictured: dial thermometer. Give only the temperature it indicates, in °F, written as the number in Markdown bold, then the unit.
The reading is **106** °F
